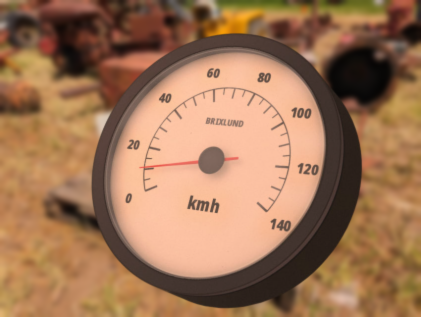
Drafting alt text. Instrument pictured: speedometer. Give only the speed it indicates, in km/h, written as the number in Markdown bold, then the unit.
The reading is **10** km/h
